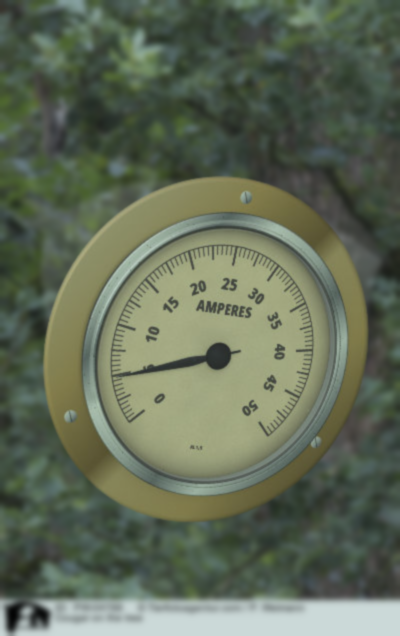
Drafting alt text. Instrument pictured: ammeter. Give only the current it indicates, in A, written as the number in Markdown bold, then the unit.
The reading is **5** A
